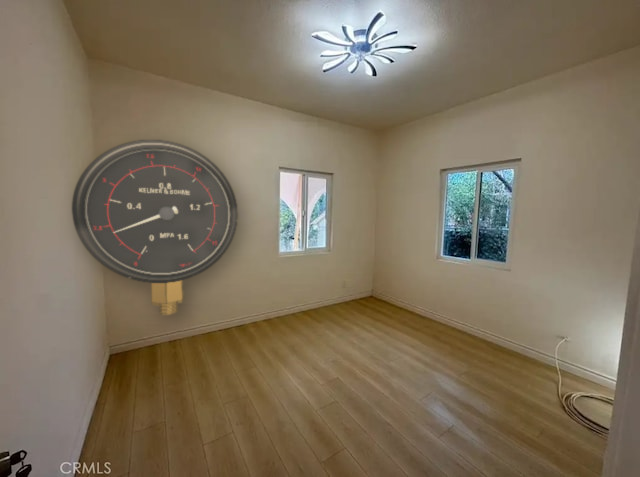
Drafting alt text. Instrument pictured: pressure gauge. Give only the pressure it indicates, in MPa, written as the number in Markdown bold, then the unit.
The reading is **0.2** MPa
